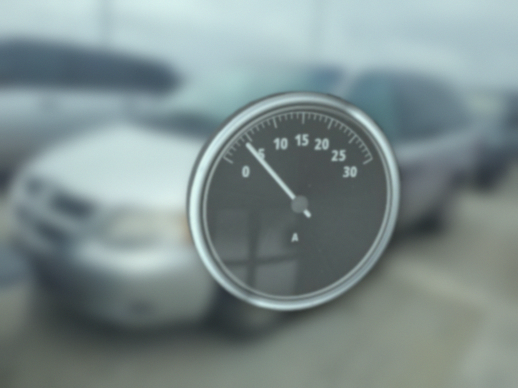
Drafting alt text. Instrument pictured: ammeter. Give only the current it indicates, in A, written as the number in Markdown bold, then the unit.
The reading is **4** A
